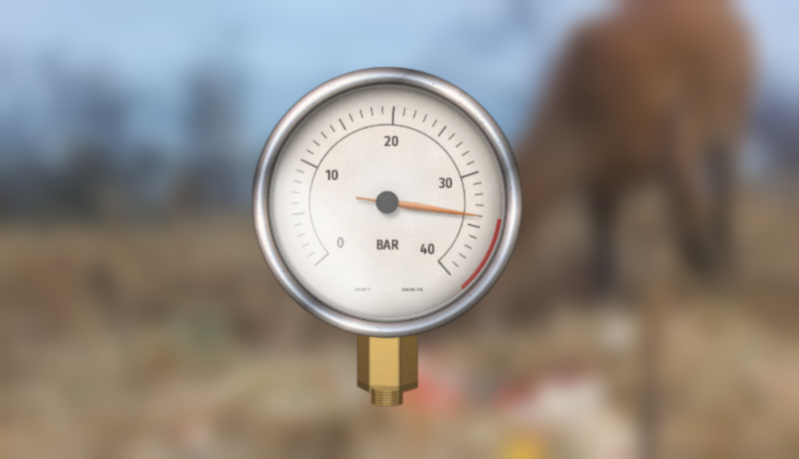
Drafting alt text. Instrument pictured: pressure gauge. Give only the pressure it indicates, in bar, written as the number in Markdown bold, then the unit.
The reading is **34** bar
